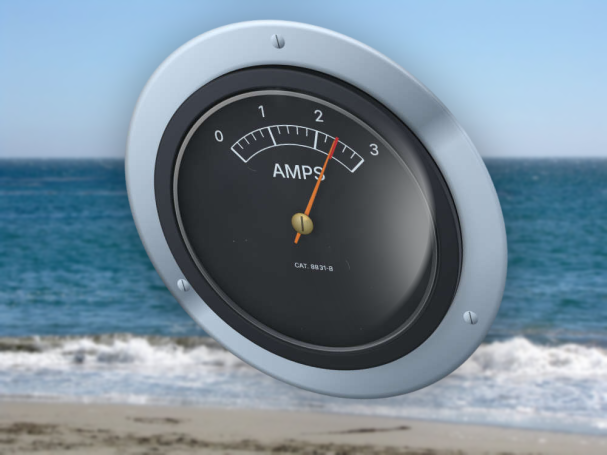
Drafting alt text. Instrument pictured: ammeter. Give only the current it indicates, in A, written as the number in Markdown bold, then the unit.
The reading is **2.4** A
